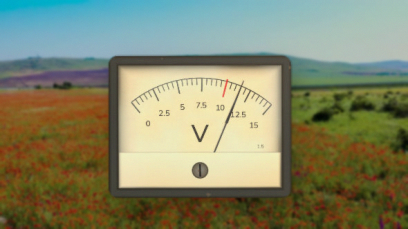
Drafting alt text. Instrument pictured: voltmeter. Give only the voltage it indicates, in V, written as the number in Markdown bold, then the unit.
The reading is **11.5** V
